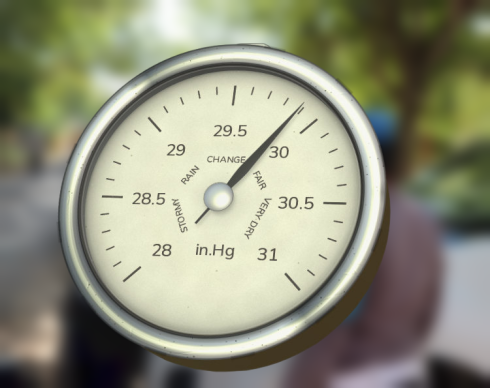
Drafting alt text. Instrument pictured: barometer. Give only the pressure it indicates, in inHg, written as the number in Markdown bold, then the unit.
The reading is **29.9** inHg
